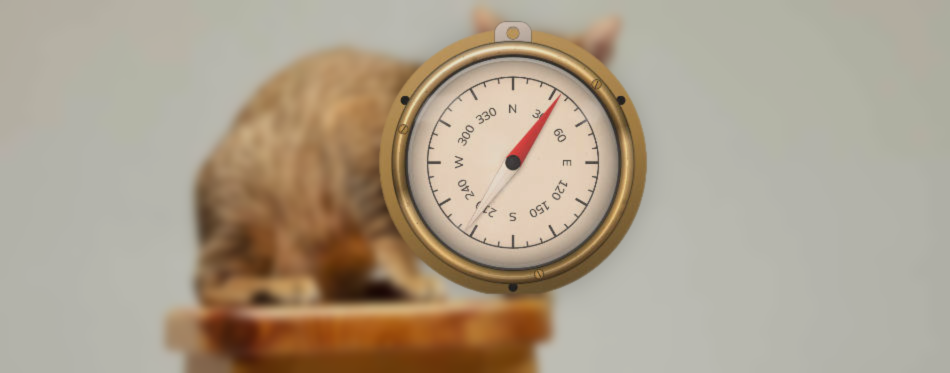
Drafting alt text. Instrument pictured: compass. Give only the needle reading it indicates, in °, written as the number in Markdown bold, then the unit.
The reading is **35** °
